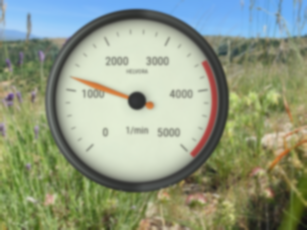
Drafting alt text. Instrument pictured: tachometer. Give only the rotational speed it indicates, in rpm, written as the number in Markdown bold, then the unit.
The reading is **1200** rpm
